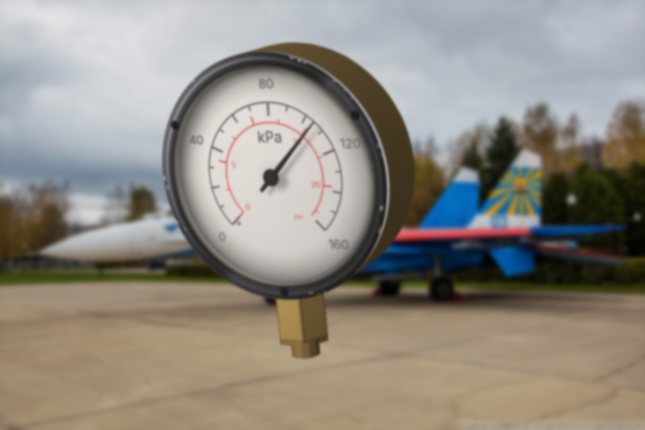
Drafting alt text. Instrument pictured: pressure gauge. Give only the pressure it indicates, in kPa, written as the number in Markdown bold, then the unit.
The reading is **105** kPa
